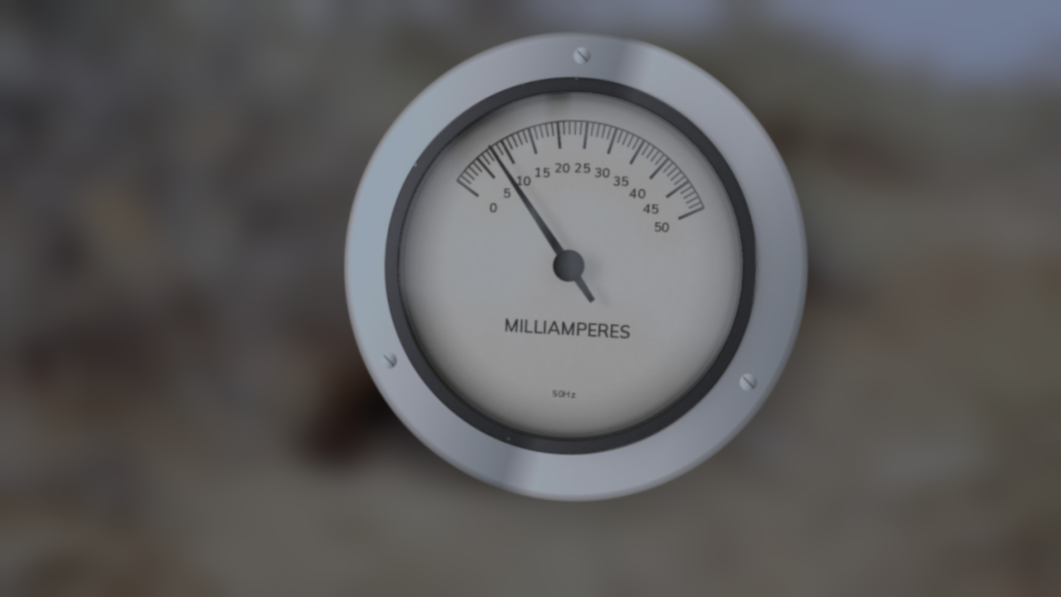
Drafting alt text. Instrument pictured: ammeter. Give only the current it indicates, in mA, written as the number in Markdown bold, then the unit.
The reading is **8** mA
